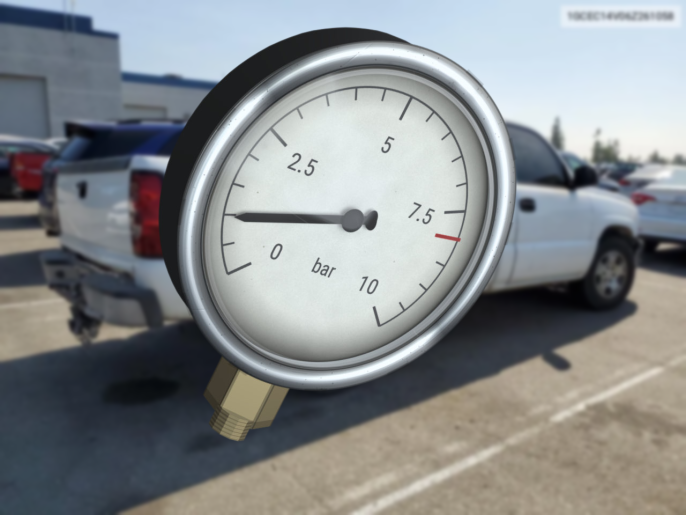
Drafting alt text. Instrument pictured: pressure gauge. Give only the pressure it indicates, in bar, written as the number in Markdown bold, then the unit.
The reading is **1** bar
